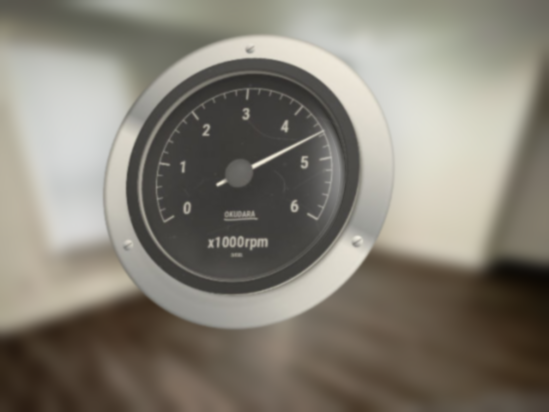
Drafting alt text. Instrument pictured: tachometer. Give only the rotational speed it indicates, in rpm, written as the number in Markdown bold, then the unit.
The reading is **4600** rpm
